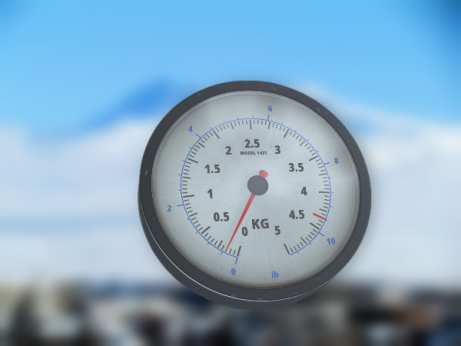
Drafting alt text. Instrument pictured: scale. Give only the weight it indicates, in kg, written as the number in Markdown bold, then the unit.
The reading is **0.15** kg
